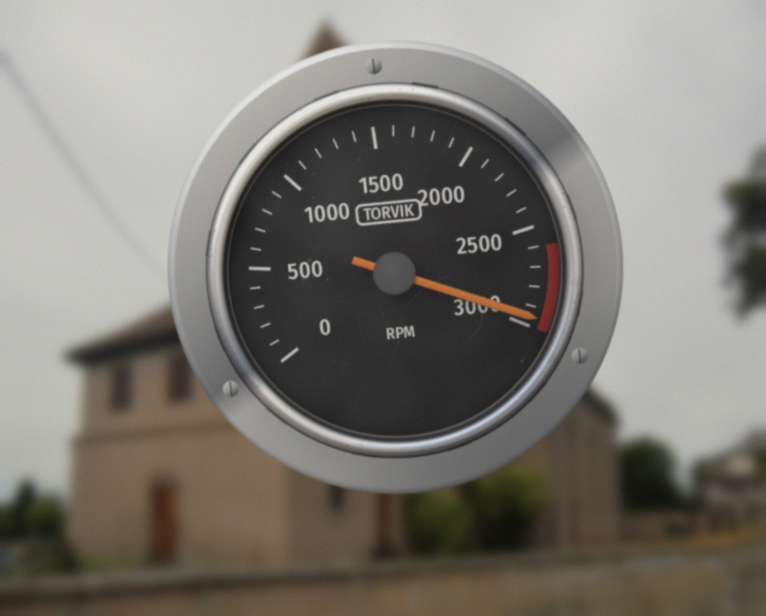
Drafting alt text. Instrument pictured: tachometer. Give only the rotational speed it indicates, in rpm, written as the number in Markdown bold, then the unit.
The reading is **2950** rpm
